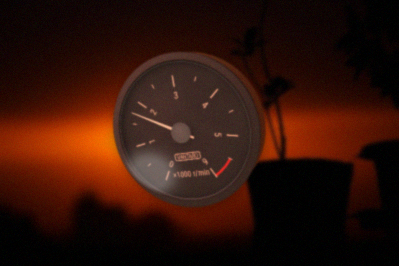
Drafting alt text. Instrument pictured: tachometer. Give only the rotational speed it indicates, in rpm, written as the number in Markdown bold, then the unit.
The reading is **1750** rpm
